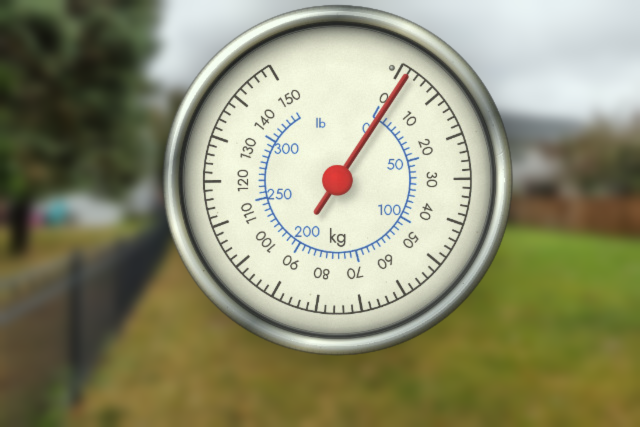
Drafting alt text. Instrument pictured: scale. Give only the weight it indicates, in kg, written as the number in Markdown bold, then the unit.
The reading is **2** kg
